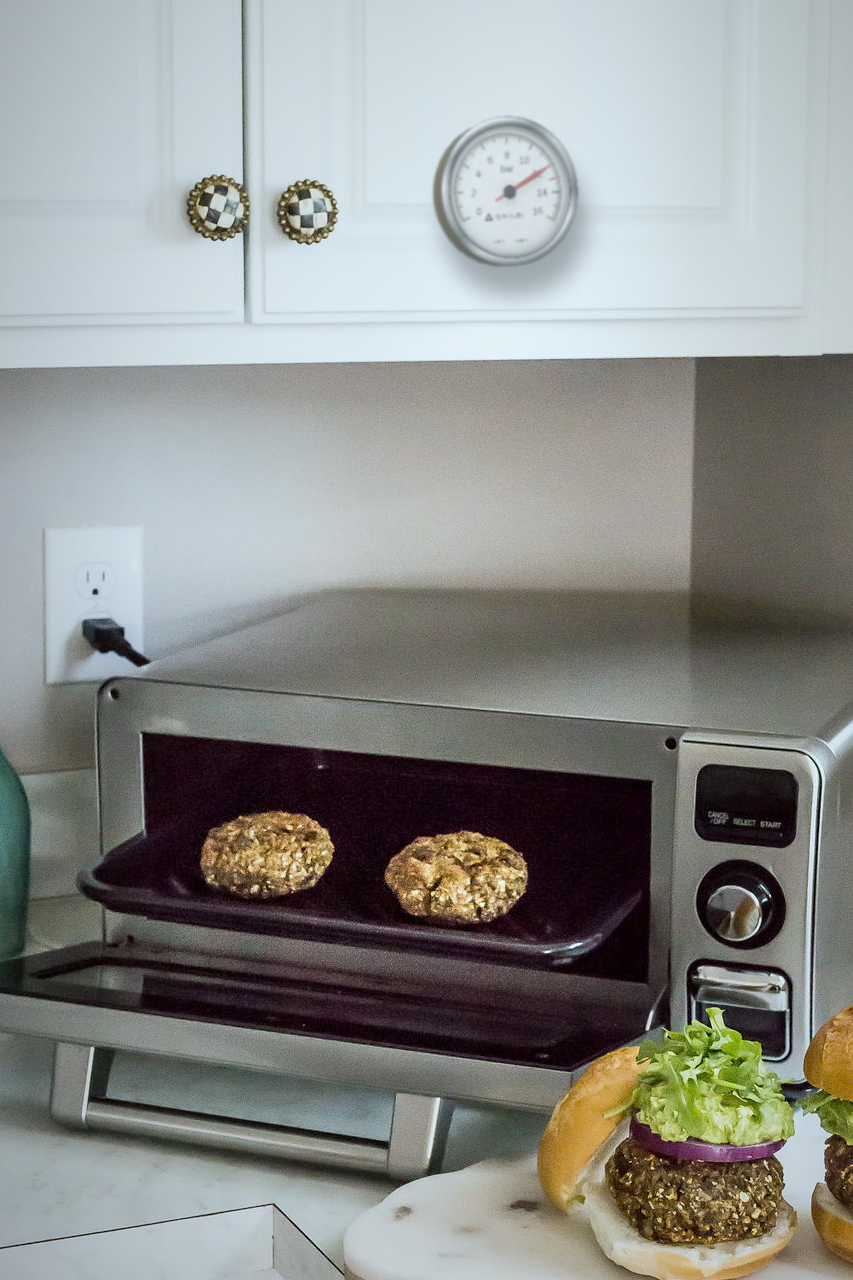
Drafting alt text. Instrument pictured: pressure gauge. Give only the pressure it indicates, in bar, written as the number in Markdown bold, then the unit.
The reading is **12** bar
